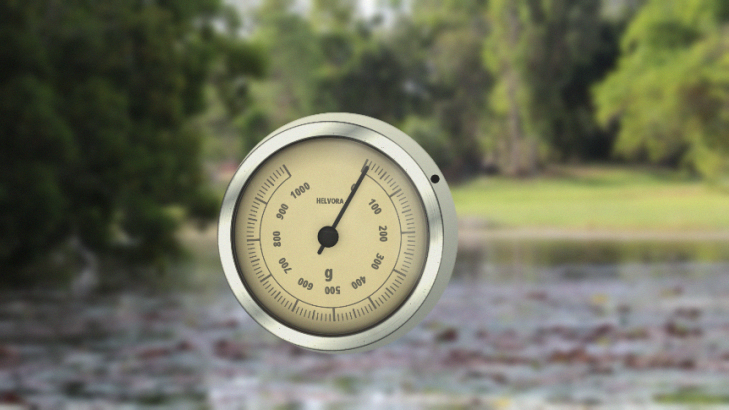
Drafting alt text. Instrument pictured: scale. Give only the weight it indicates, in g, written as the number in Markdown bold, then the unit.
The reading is **10** g
